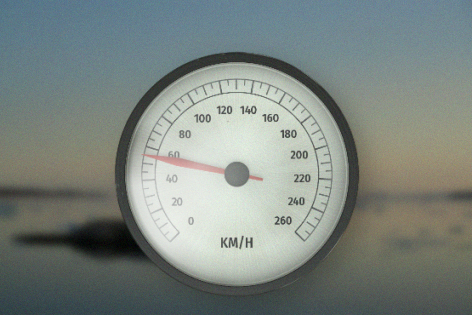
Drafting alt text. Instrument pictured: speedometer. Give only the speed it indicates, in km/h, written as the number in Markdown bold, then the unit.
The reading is **55** km/h
